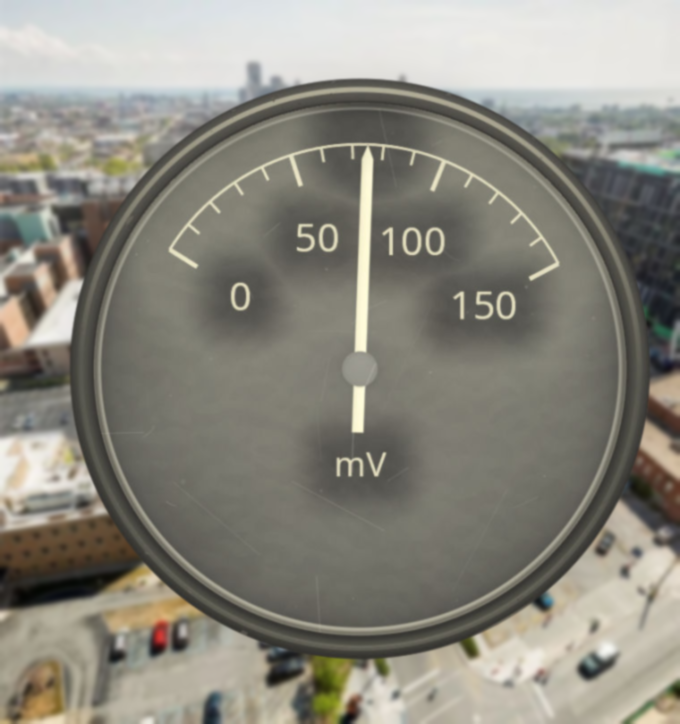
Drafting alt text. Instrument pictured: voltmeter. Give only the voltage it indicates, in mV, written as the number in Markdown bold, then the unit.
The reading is **75** mV
